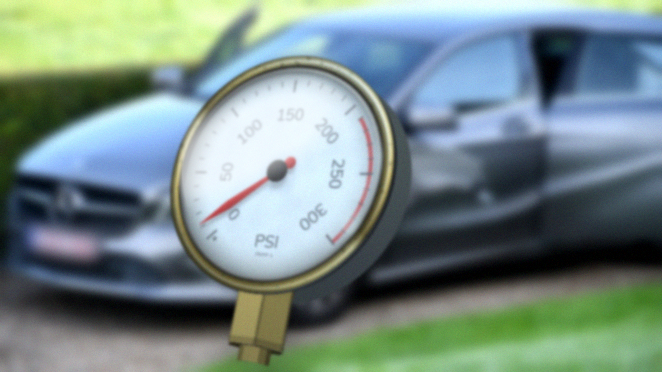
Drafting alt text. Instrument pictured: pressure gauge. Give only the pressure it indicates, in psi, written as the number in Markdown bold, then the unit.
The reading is **10** psi
